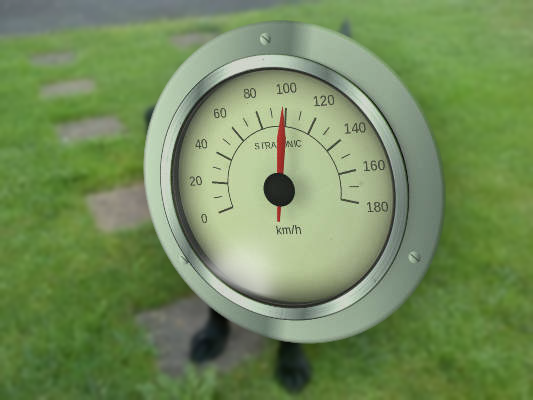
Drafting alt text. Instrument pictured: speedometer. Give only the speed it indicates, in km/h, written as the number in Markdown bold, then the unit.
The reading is **100** km/h
